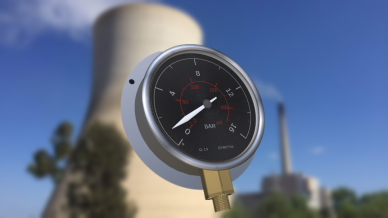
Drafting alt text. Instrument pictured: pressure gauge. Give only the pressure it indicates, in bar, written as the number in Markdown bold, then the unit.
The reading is **1** bar
